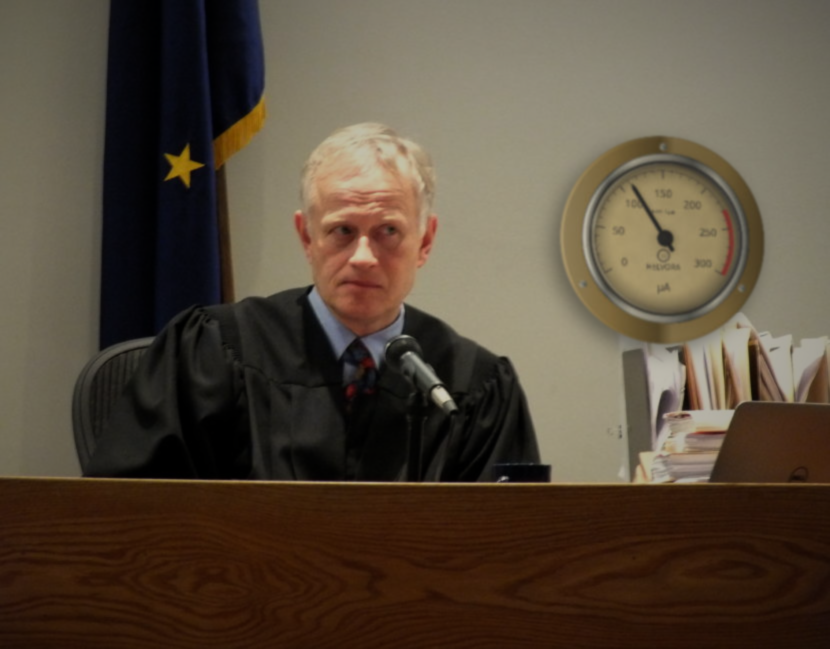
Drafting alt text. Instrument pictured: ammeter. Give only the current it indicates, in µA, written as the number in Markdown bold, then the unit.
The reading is **110** µA
